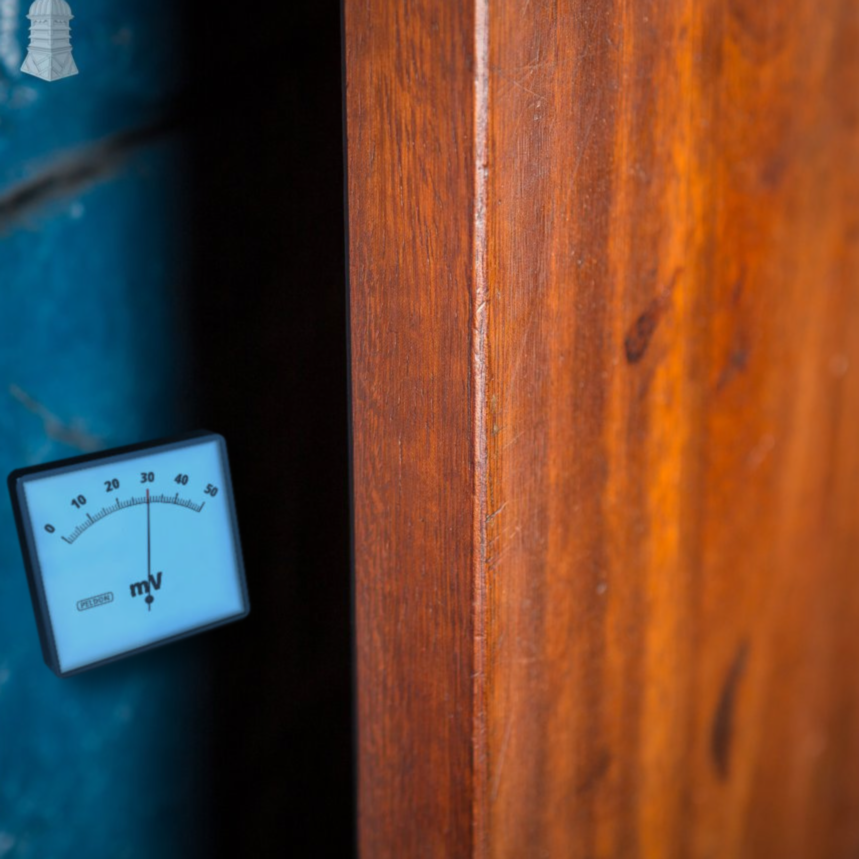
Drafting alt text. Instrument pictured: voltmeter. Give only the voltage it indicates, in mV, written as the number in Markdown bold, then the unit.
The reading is **30** mV
